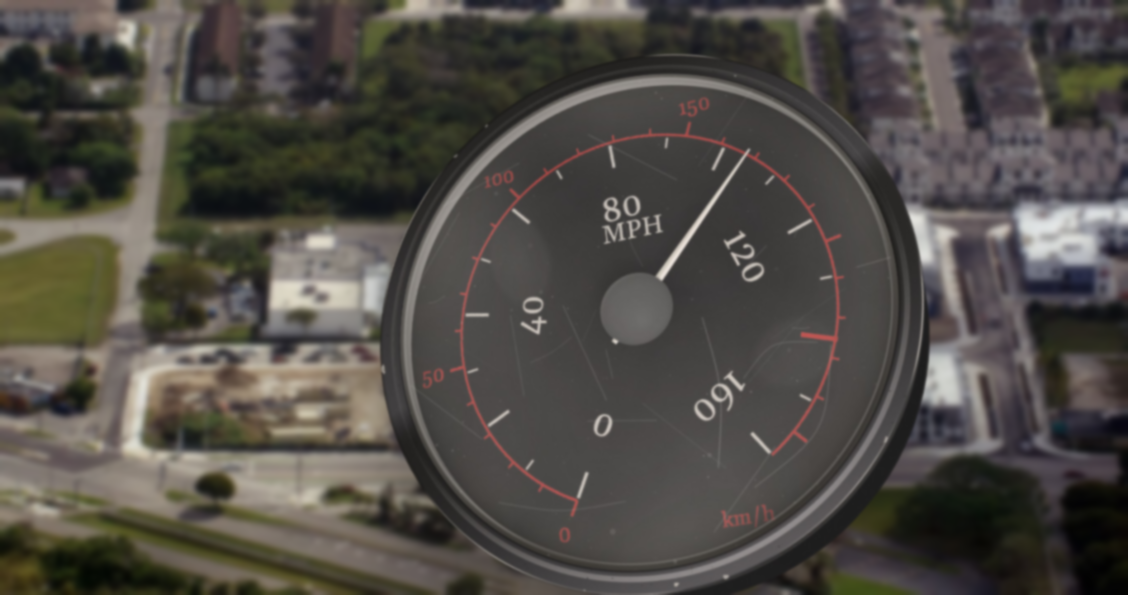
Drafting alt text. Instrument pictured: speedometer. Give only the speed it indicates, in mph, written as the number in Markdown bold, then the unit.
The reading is **105** mph
